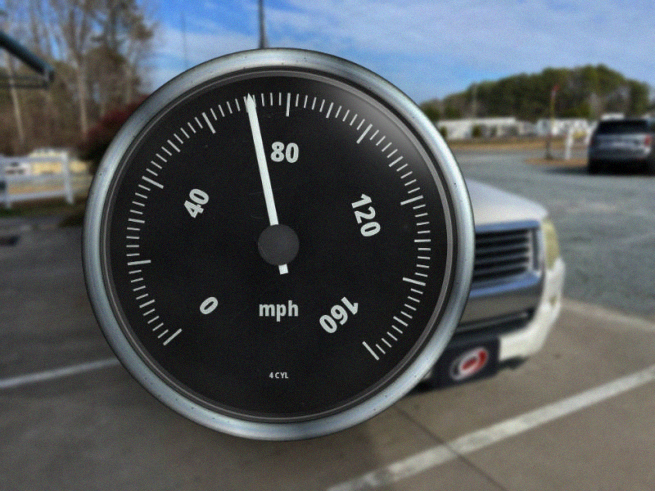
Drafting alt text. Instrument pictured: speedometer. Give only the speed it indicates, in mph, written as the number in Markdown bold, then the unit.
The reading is **71** mph
